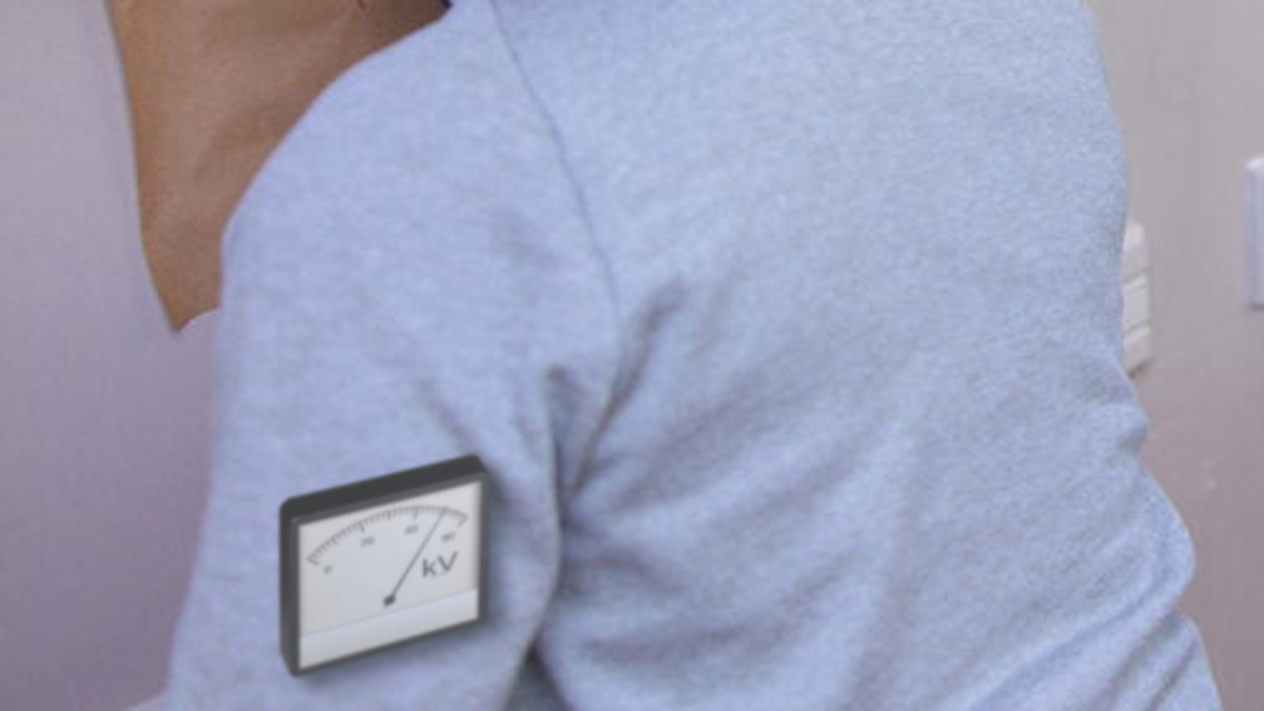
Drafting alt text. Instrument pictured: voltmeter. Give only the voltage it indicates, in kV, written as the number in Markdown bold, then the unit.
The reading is **50** kV
